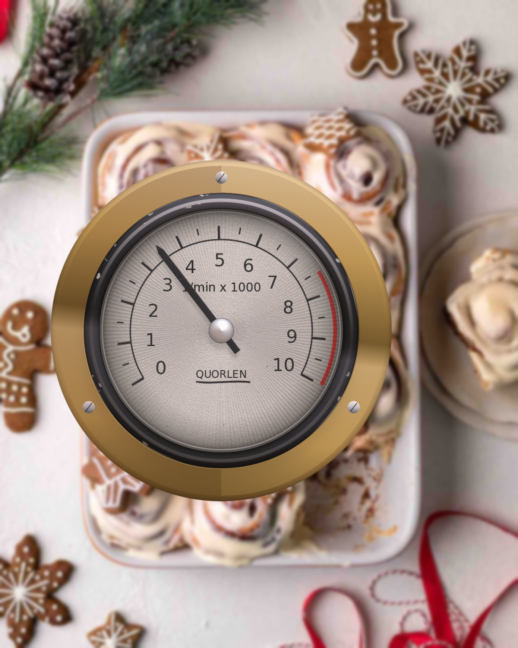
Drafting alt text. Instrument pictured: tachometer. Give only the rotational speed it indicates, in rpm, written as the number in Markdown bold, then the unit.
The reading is **3500** rpm
